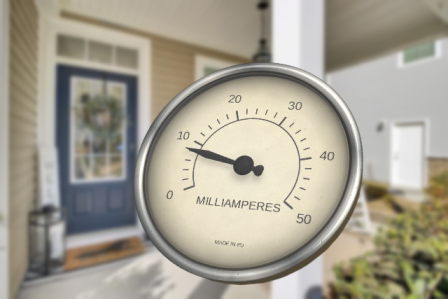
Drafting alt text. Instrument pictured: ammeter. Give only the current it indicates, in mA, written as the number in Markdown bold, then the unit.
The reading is **8** mA
